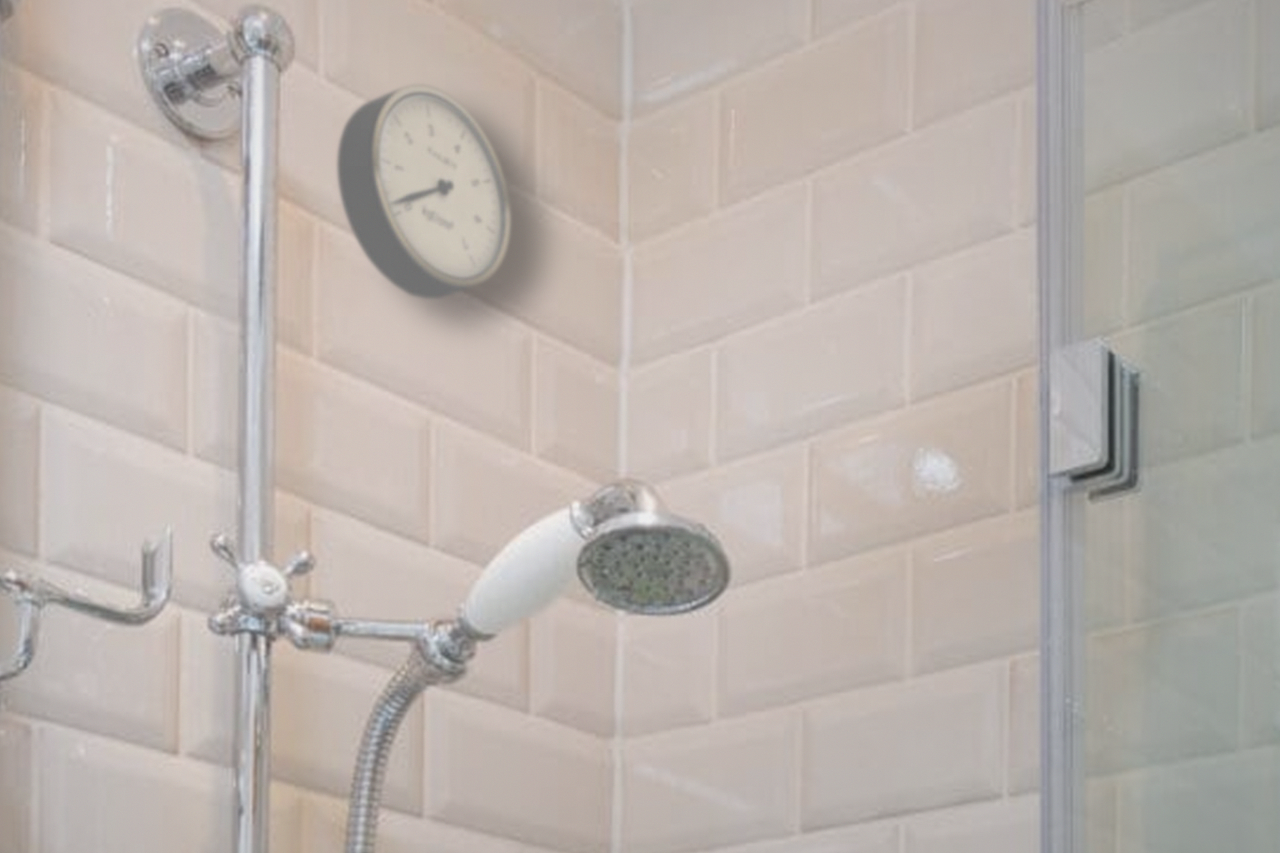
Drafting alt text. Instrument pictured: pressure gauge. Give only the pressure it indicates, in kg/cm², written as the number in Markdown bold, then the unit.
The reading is **0.2** kg/cm²
